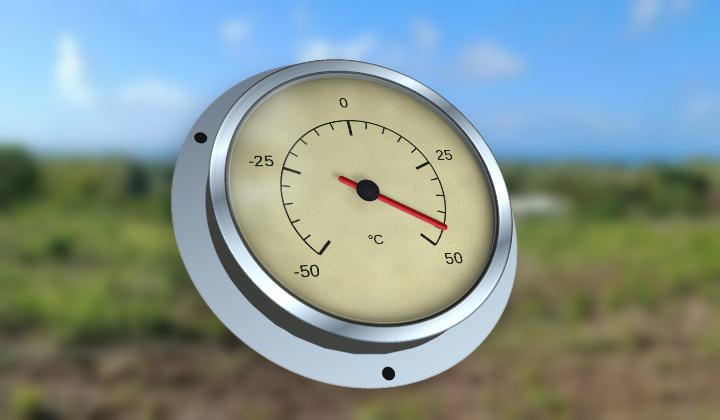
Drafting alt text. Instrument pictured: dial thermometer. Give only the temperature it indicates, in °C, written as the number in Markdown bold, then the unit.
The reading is **45** °C
